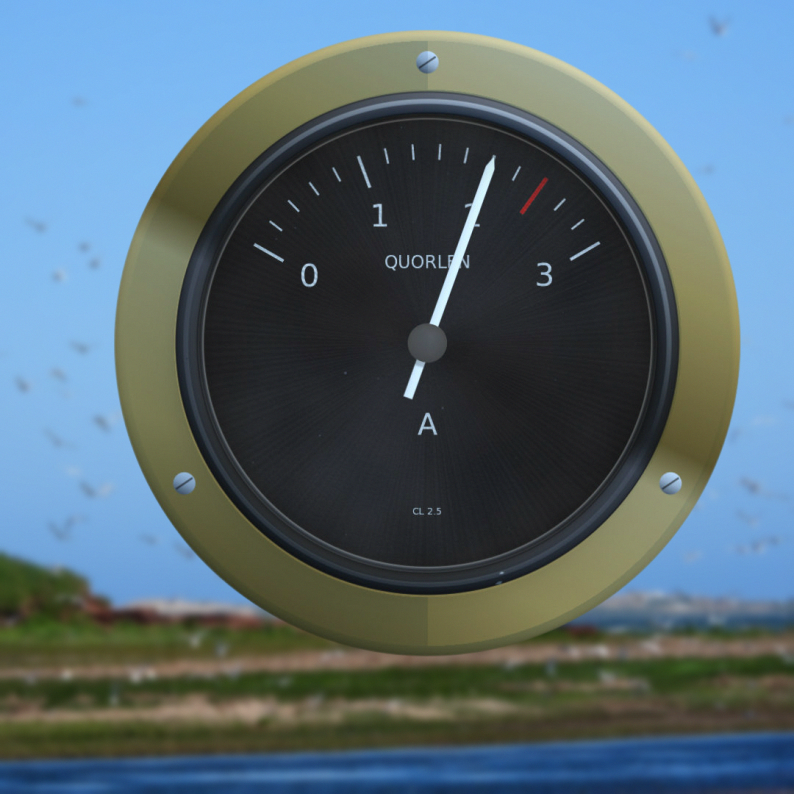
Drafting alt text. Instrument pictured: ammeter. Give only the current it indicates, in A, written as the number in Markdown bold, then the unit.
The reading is **2** A
